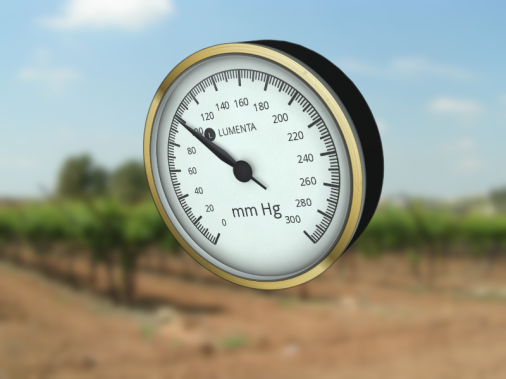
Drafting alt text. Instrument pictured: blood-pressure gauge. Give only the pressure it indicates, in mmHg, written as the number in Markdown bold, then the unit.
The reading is **100** mmHg
